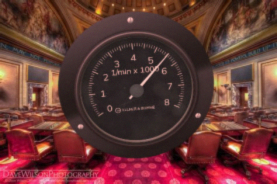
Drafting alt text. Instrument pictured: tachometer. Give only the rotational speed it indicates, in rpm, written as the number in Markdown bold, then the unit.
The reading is **5500** rpm
